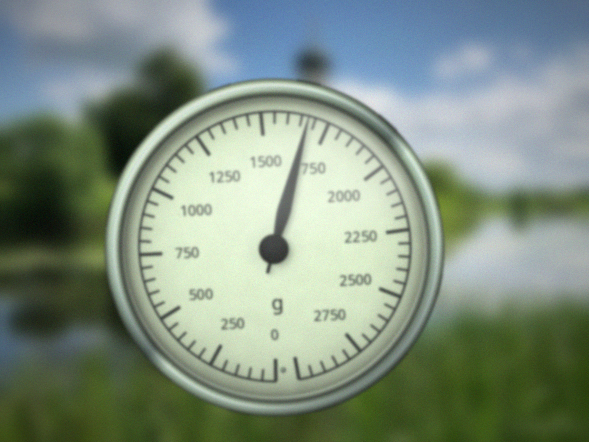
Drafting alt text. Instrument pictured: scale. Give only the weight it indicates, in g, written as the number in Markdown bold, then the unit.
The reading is **1675** g
